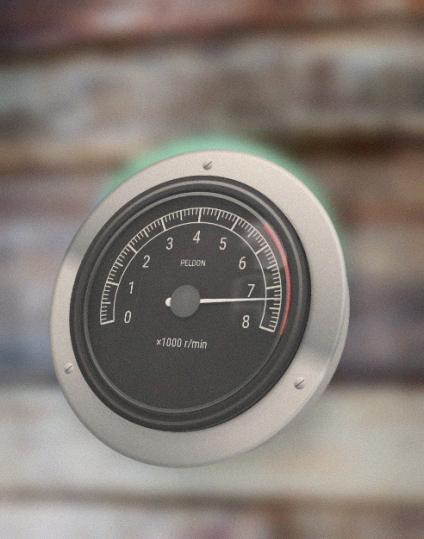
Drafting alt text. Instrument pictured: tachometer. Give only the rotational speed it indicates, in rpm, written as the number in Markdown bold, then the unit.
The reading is **7300** rpm
